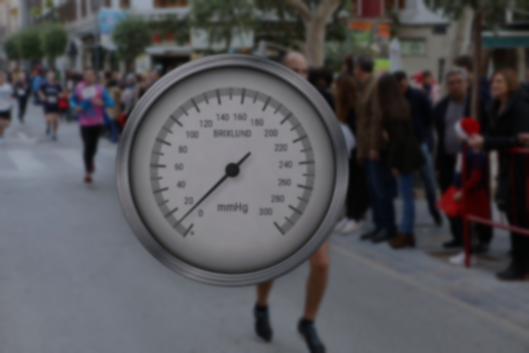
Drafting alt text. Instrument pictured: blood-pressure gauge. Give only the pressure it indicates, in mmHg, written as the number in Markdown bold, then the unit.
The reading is **10** mmHg
